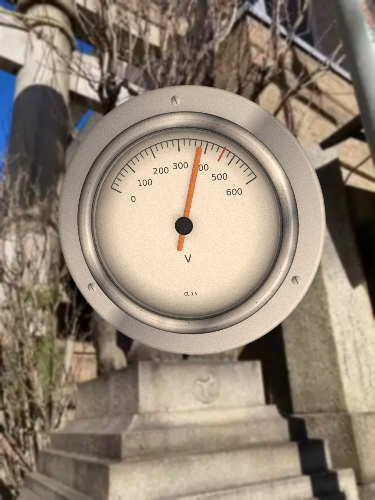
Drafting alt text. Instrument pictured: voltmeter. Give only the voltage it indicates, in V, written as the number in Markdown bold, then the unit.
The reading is **380** V
